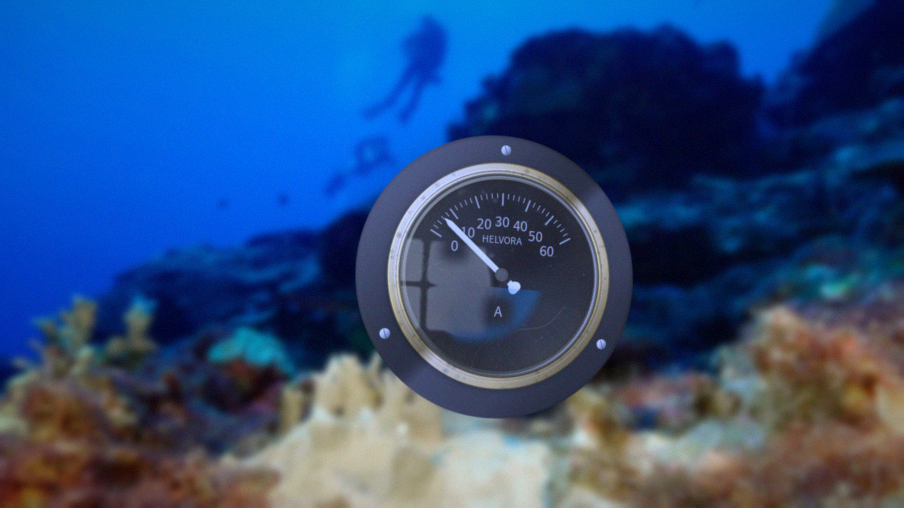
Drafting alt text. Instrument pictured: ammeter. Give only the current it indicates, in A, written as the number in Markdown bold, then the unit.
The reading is **6** A
